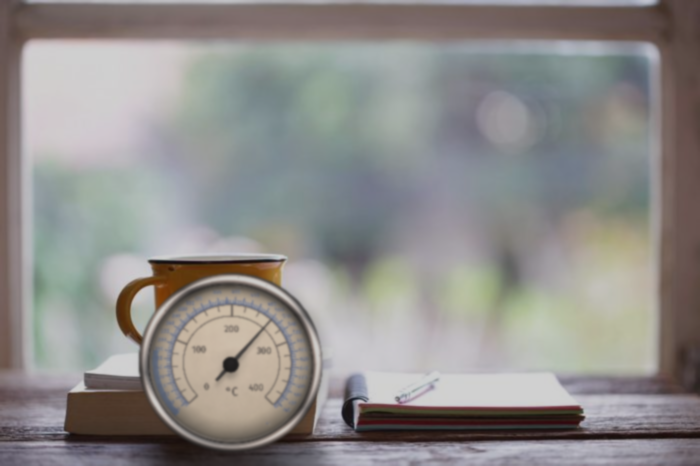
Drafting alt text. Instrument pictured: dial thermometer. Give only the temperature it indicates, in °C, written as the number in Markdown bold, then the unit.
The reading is **260** °C
